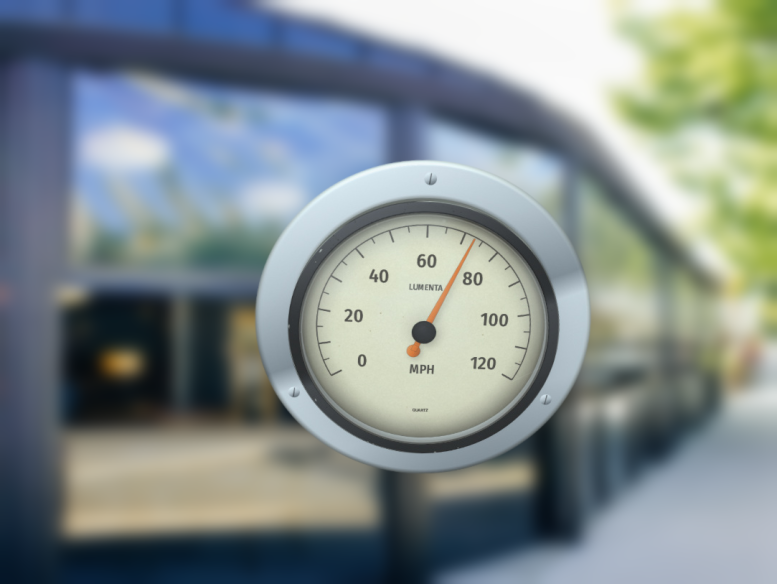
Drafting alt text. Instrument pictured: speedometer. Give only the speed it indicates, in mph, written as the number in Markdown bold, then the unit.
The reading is **72.5** mph
